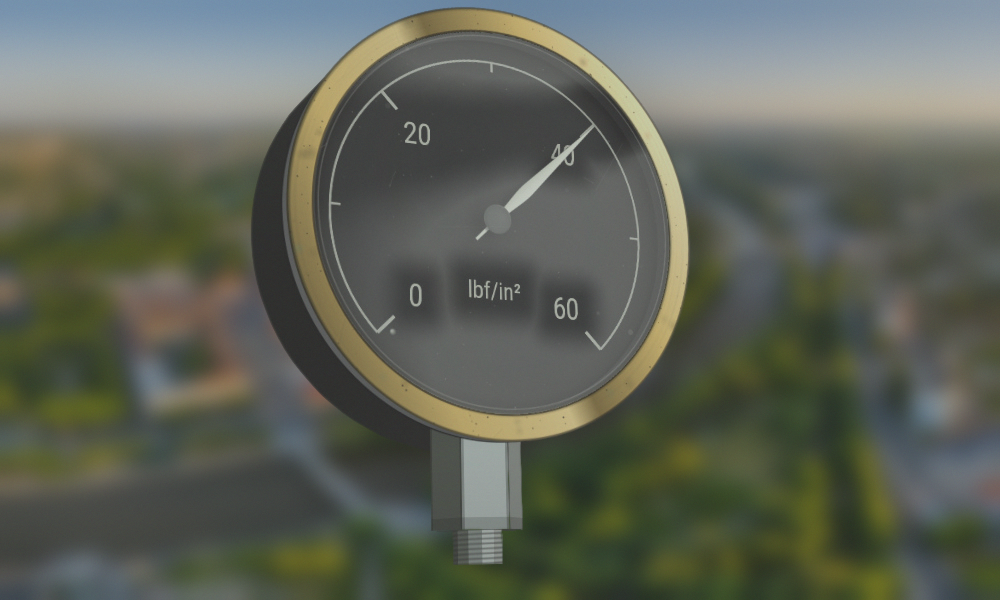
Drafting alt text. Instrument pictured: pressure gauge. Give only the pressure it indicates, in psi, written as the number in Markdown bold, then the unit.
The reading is **40** psi
